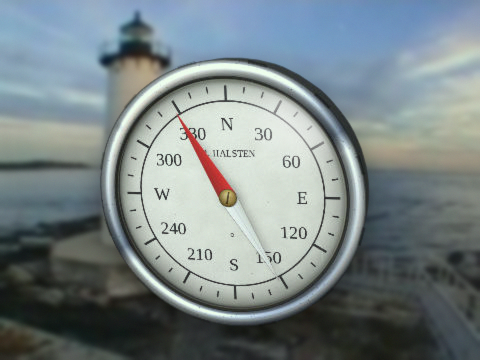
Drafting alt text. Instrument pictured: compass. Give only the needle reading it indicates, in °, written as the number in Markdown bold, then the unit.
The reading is **330** °
